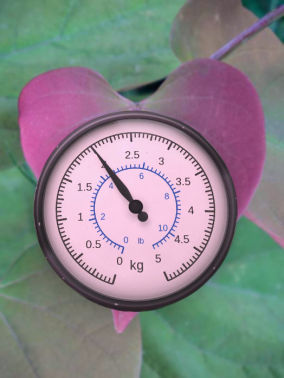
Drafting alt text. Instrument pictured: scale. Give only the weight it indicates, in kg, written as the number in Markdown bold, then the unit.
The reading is **2** kg
